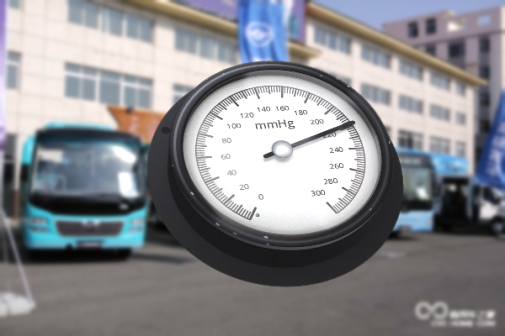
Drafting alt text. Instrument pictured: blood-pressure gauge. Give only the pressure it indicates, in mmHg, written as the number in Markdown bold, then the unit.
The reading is **220** mmHg
